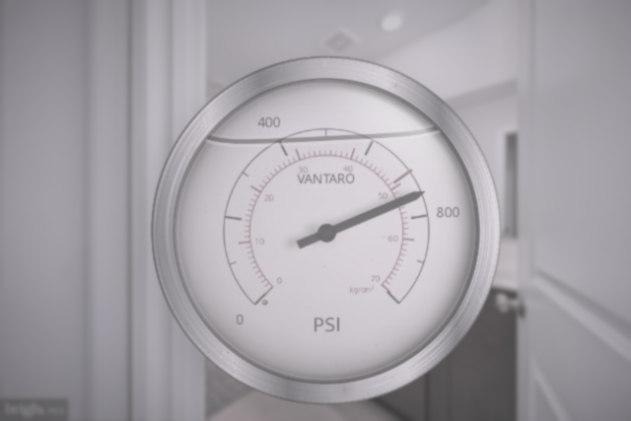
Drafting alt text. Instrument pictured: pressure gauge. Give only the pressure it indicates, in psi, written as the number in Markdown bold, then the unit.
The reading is **750** psi
